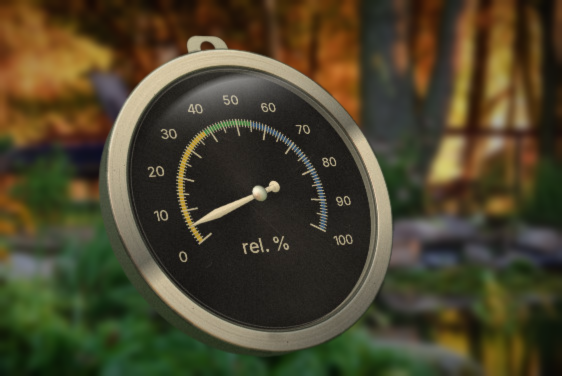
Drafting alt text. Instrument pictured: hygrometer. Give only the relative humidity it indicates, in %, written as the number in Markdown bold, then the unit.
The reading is **5** %
